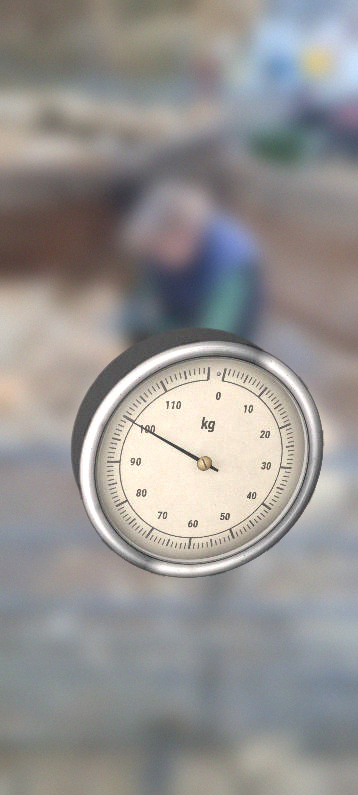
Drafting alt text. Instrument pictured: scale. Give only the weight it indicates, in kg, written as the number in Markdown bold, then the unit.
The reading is **100** kg
